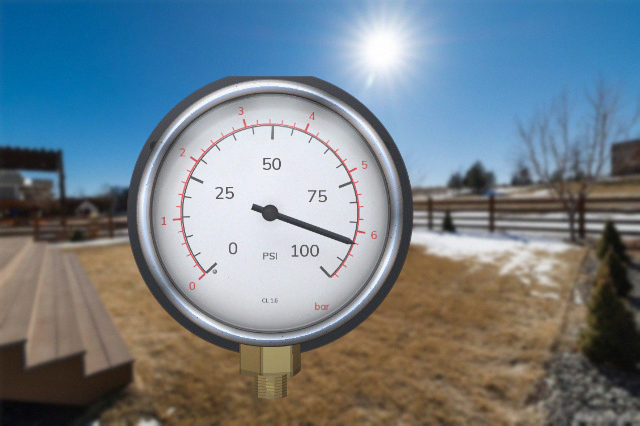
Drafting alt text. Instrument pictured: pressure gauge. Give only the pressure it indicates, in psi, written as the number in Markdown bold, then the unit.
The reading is **90** psi
